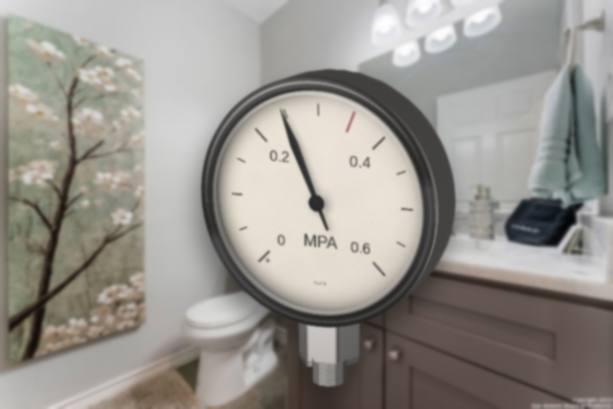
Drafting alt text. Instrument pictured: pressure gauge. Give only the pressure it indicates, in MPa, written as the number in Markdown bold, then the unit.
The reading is **0.25** MPa
